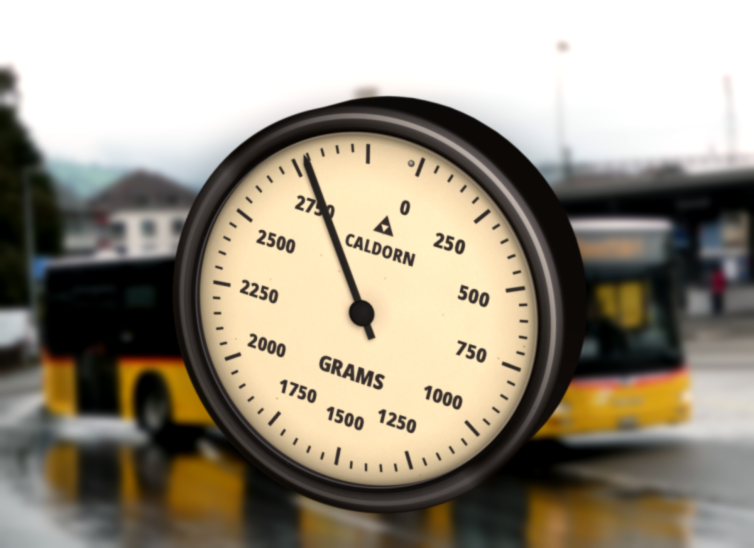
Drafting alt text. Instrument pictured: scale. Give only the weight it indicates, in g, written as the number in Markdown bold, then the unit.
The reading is **2800** g
